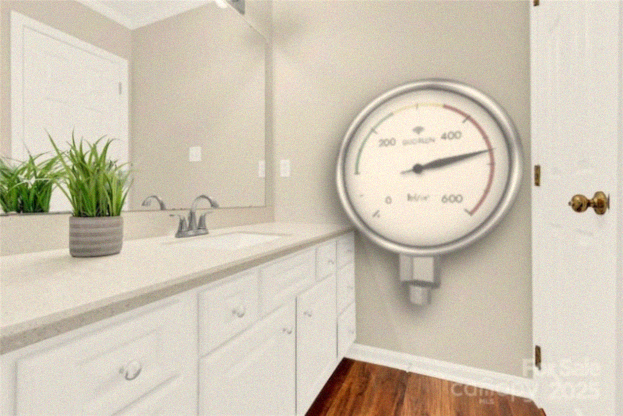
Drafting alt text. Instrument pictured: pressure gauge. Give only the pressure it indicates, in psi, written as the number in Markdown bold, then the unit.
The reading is **475** psi
